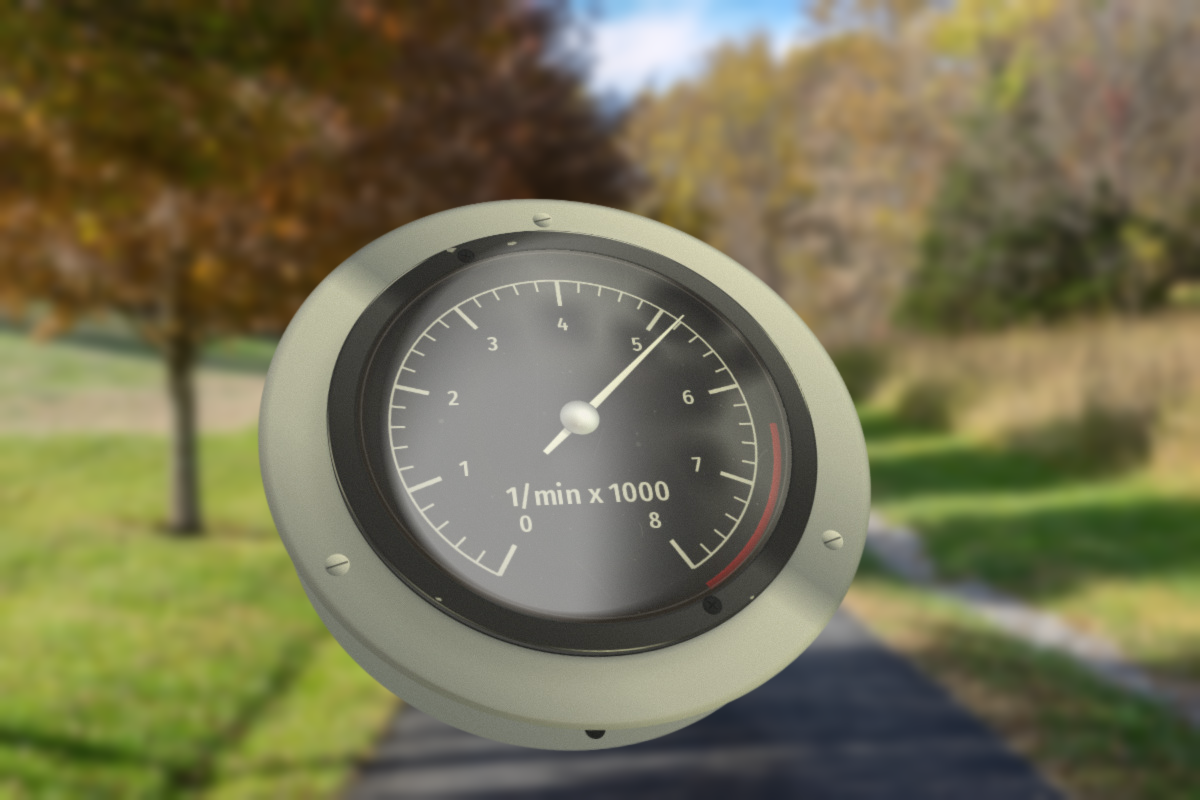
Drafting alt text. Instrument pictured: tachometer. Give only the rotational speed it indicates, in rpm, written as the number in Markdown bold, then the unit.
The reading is **5200** rpm
